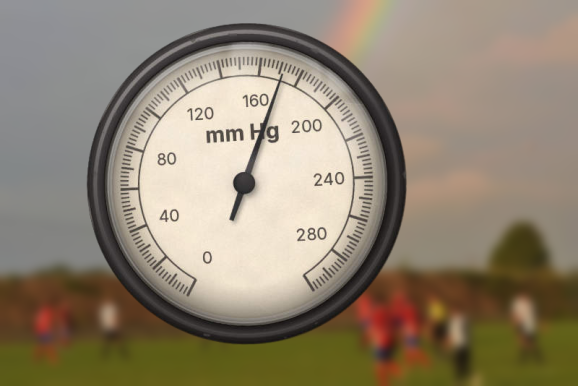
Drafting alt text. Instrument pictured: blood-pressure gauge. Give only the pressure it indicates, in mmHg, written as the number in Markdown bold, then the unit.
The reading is **172** mmHg
